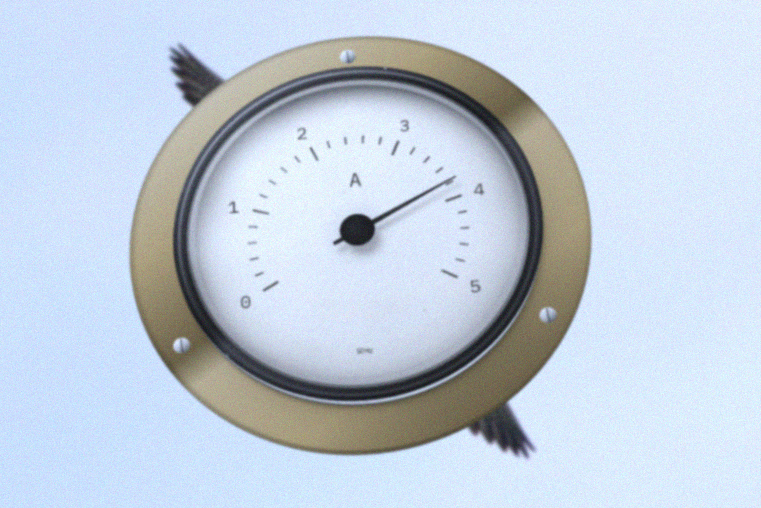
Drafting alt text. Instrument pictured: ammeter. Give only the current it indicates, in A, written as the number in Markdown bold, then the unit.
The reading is **3.8** A
